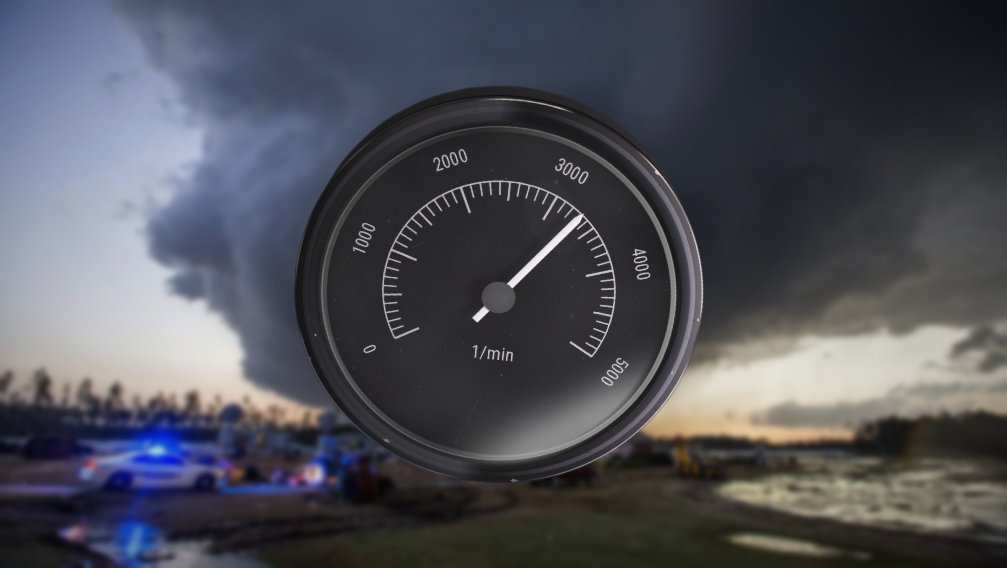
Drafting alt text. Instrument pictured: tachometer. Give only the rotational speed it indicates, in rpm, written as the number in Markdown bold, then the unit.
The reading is **3300** rpm
